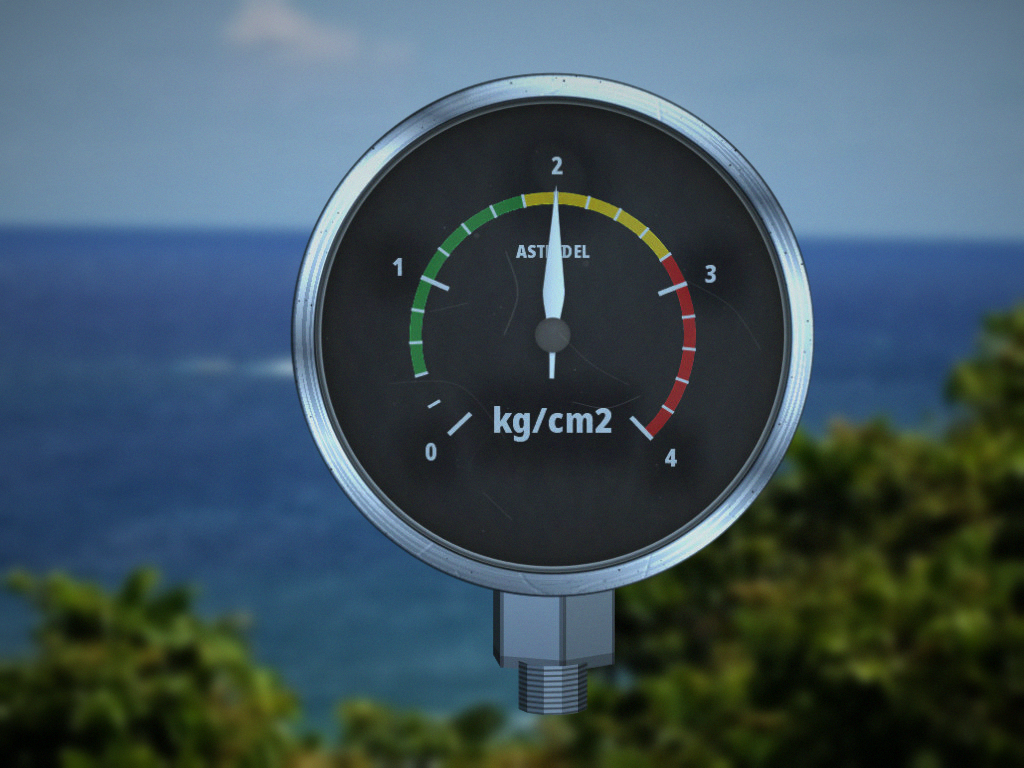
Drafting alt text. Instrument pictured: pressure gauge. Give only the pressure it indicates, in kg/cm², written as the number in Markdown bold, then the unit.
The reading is **2** kg/cm²
